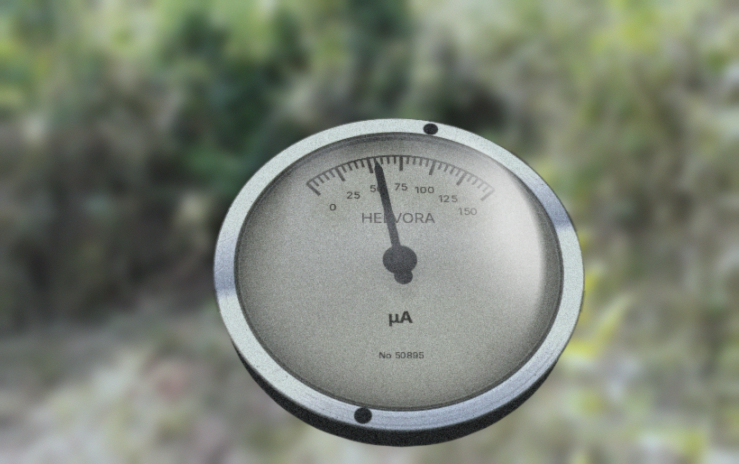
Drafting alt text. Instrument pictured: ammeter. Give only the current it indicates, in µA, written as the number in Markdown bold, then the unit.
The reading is **55** µA
